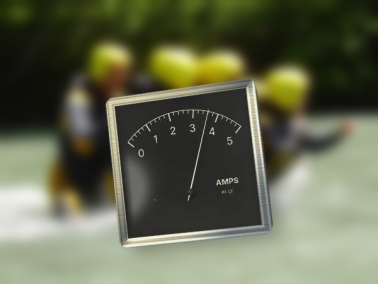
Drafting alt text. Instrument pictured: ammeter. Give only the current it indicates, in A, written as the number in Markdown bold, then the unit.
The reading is **3.6** A
